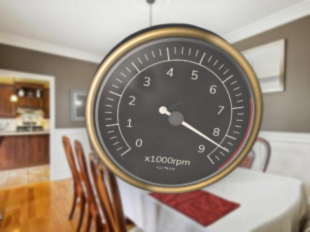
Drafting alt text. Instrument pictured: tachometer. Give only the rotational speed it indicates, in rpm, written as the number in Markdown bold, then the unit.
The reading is **8400** rpm
